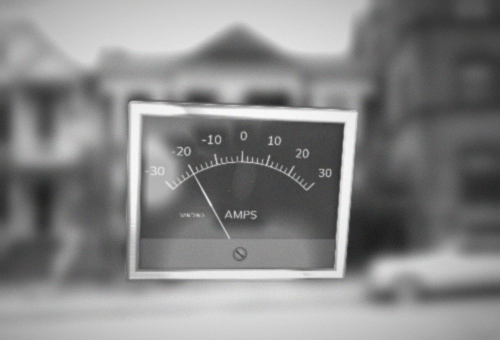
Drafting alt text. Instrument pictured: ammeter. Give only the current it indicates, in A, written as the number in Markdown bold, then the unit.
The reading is **-20** A
